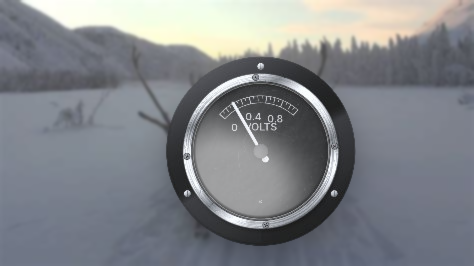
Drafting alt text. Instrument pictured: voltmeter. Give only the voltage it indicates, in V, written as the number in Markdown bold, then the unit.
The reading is **0.2** V
